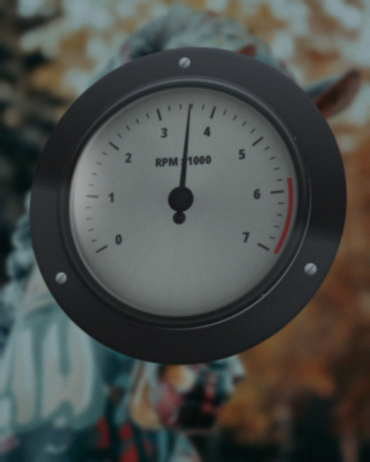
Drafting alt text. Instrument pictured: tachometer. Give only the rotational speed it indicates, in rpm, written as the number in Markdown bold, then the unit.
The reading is **3600** rpm
